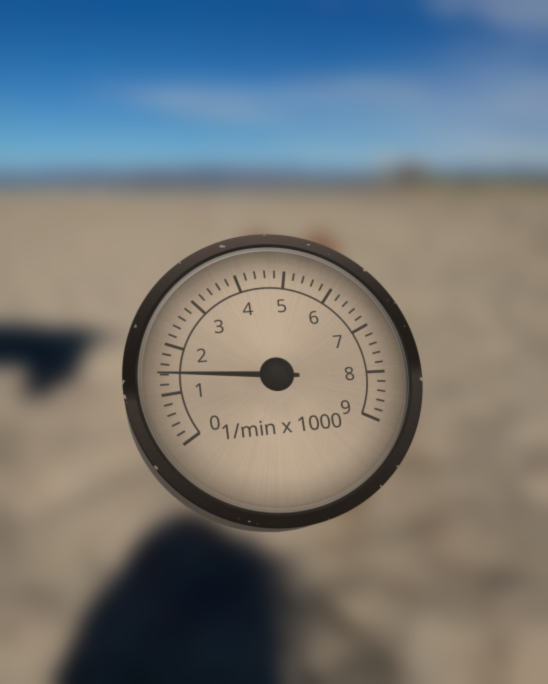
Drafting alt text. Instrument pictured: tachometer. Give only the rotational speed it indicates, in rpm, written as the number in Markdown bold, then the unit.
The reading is **1400** rpm
